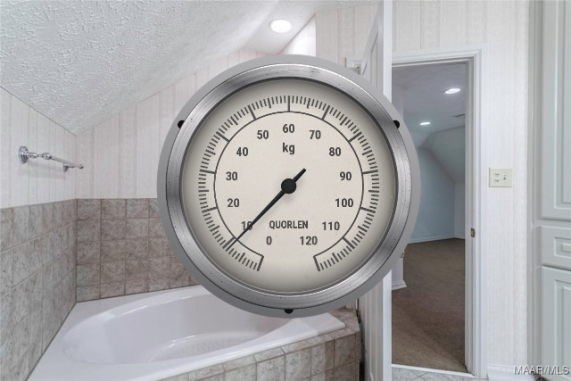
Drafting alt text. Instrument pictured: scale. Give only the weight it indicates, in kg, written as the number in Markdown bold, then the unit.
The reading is **9** kg
